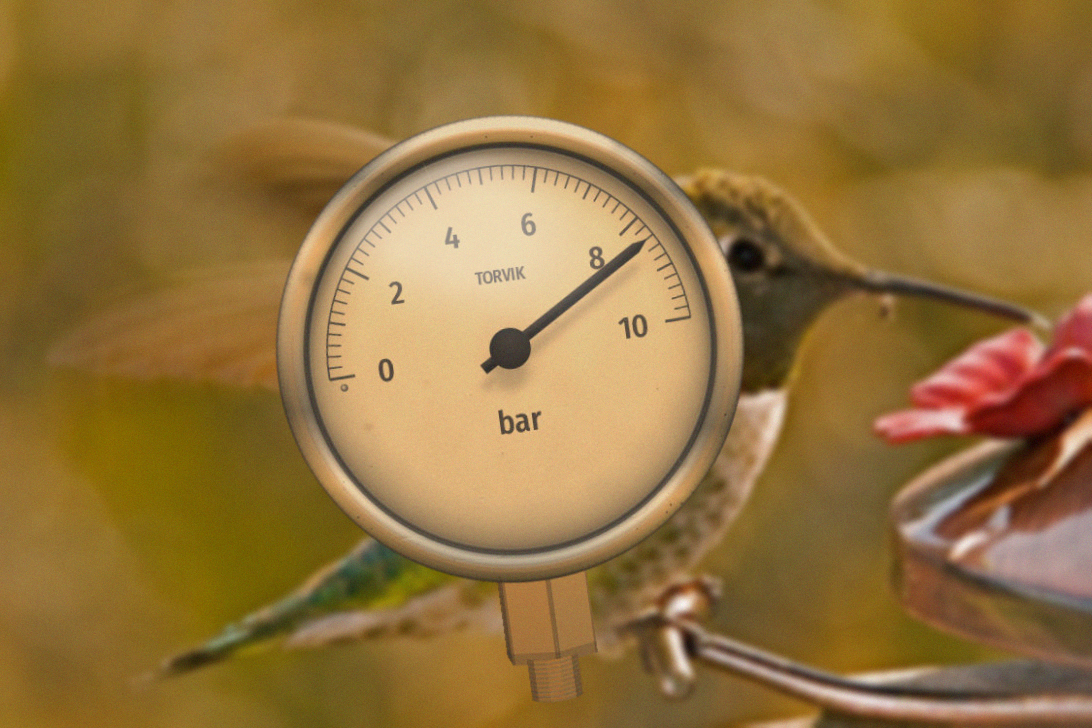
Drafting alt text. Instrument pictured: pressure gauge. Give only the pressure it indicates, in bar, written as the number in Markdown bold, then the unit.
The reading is **8.4** bar
